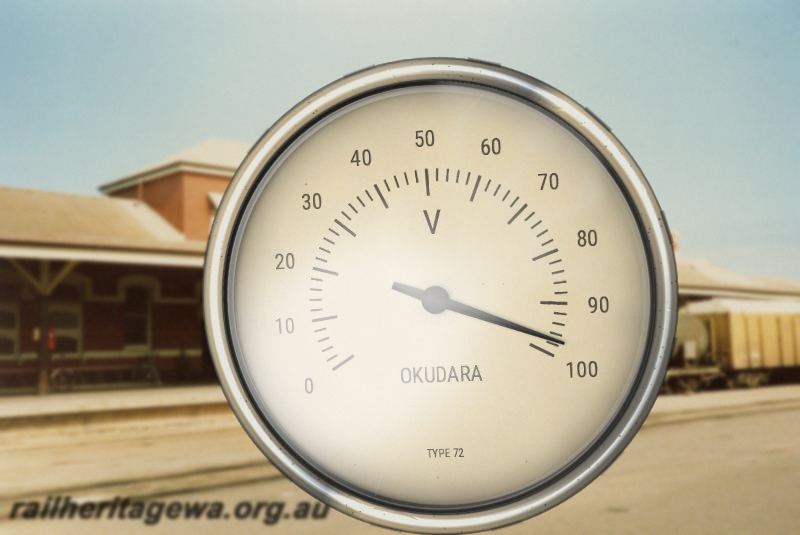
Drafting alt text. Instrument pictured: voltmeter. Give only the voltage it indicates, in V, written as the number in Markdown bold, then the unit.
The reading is **97** V
